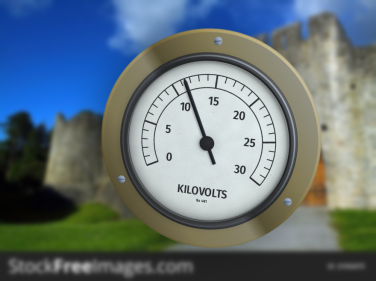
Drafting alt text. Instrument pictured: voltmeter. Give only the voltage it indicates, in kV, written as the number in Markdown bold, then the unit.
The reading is **11.5** kV
